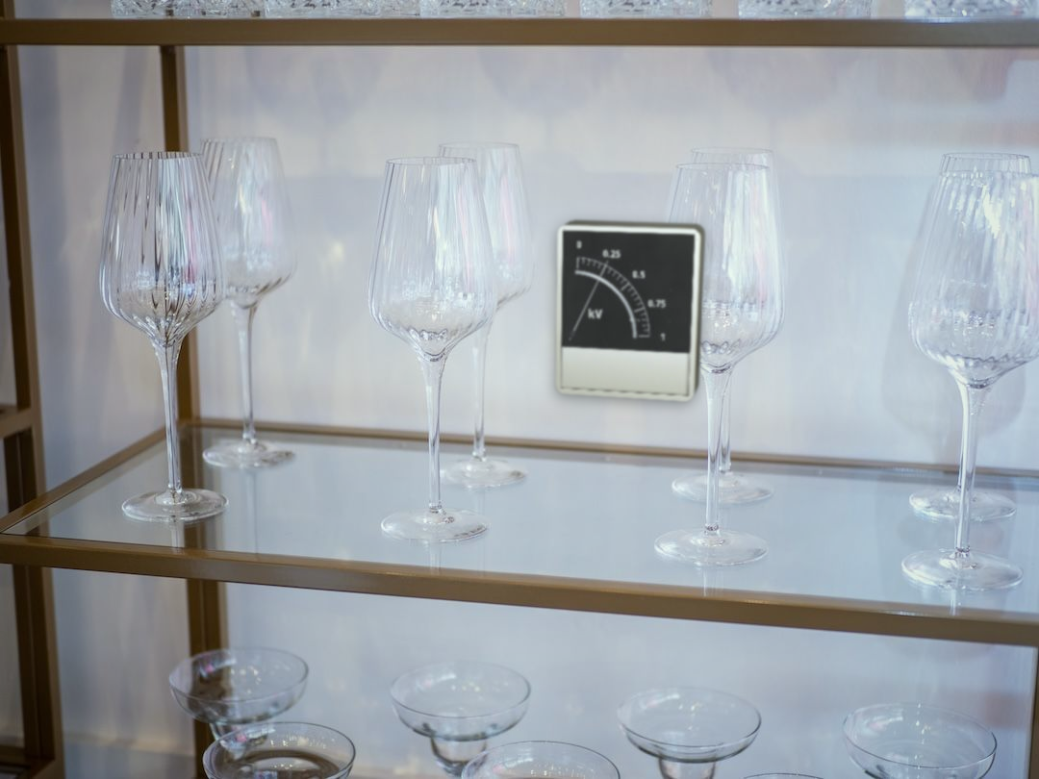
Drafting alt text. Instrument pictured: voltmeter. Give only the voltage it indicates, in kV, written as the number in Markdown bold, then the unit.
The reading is **0.25** kV
